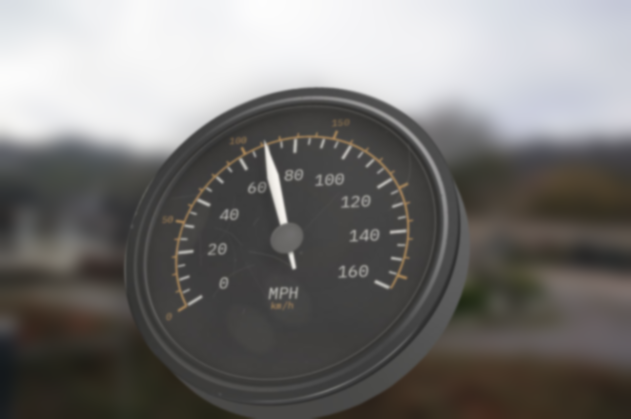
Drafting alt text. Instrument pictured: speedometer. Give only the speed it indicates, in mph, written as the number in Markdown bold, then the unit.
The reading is **70** mph
